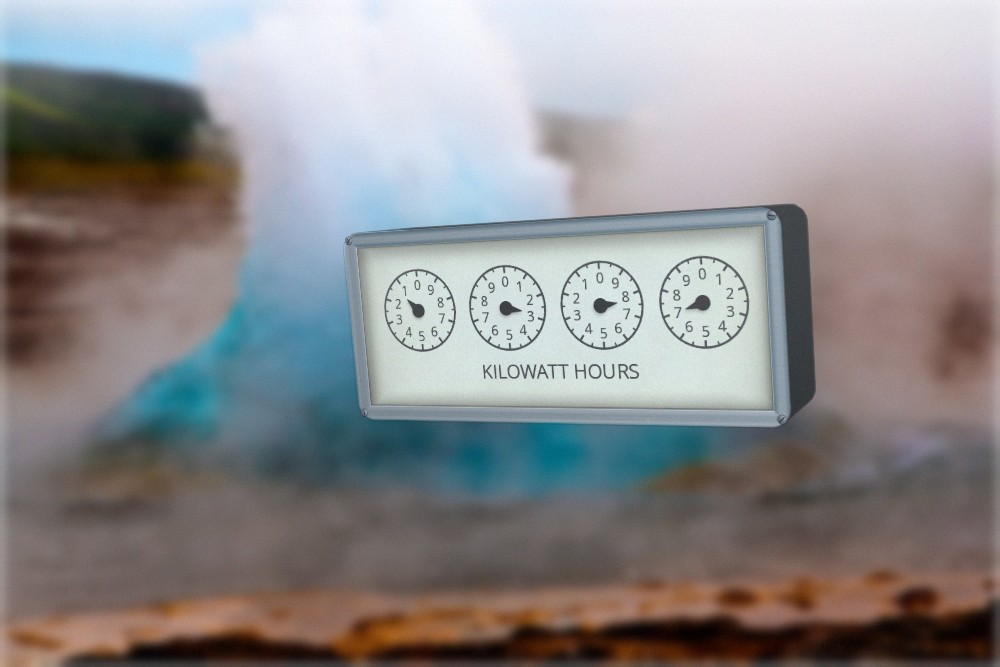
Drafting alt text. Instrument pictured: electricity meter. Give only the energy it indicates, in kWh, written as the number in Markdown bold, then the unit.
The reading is **1277** kWh
